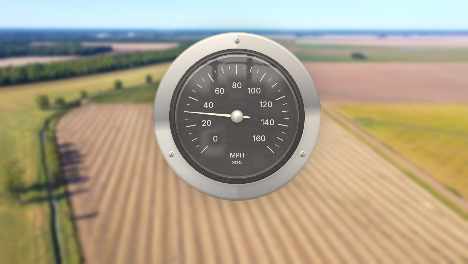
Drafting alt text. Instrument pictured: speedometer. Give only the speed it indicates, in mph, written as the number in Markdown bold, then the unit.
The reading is **30** mph
